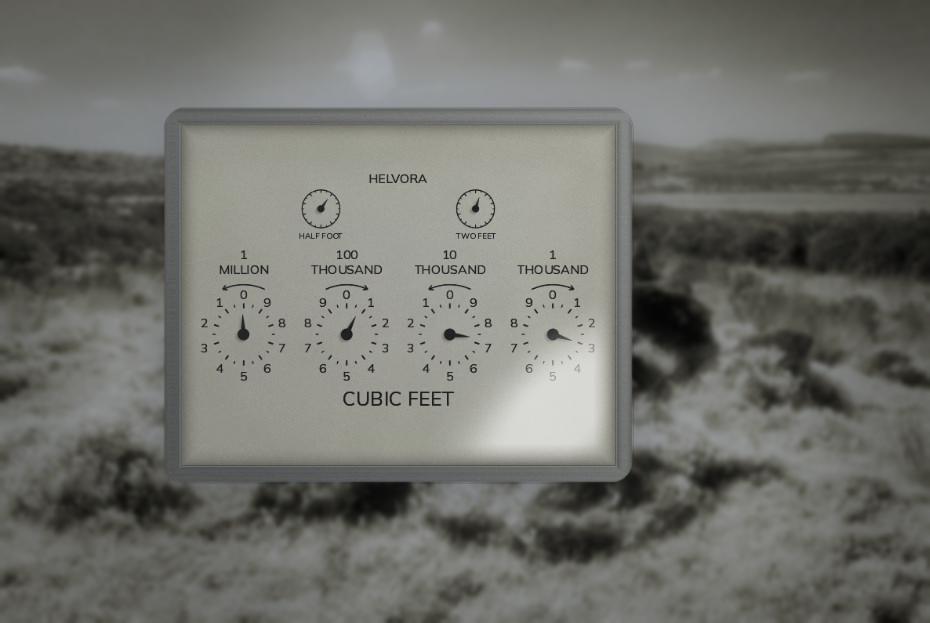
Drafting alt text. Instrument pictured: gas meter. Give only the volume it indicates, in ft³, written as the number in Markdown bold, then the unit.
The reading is **7300** ft³
